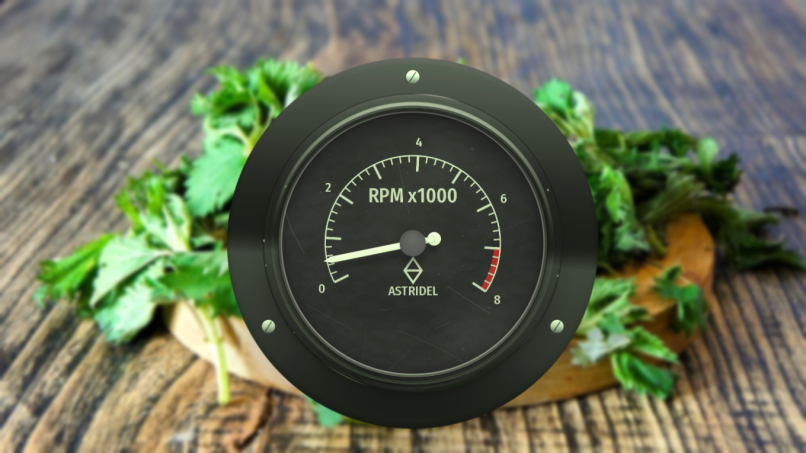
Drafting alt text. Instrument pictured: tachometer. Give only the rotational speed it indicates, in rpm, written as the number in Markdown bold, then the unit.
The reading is **500** rpm
